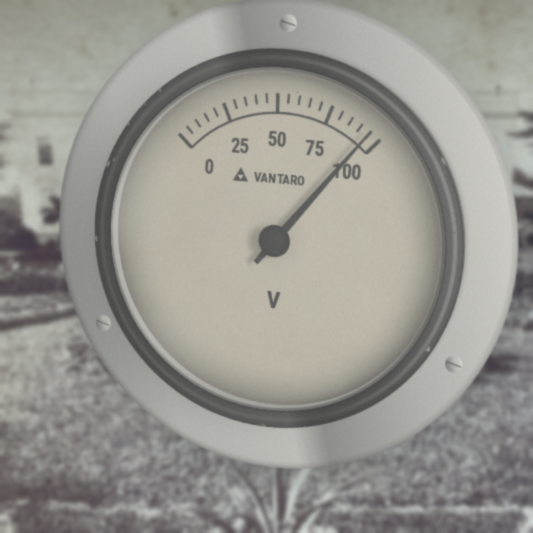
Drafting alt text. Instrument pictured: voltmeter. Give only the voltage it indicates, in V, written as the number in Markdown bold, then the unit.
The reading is **95** V
